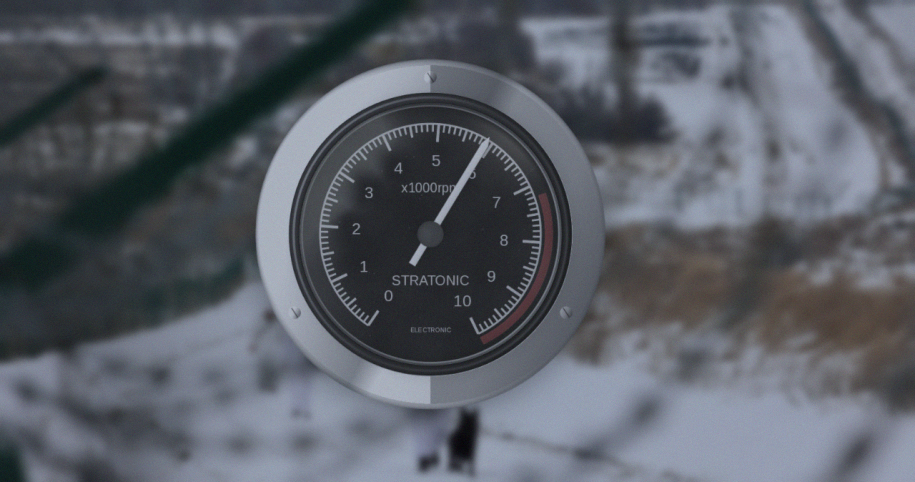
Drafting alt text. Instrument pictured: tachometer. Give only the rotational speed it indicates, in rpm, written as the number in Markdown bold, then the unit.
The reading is **5900** rpm
